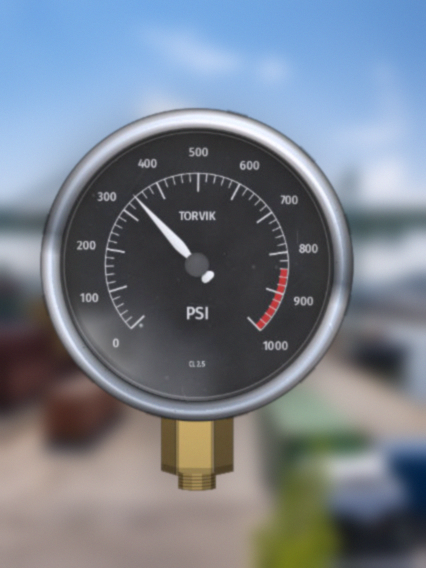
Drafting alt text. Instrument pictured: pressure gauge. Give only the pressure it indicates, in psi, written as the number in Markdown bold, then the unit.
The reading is **340** psi
